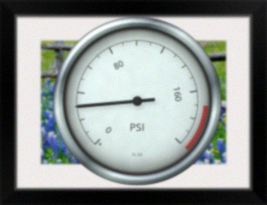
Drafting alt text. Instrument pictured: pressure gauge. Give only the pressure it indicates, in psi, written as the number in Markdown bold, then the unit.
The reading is **30** psi
